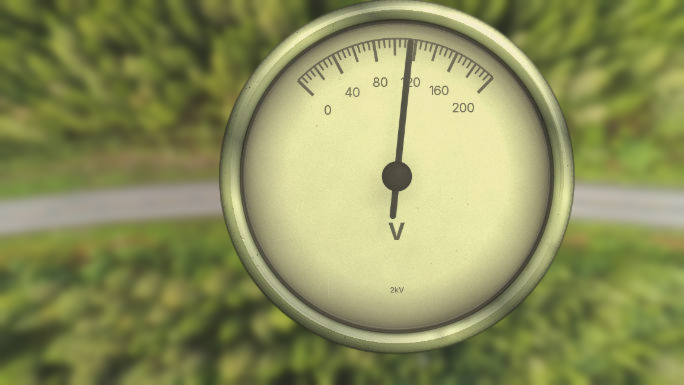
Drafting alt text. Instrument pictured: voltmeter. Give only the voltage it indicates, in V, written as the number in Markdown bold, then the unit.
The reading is **115** V
